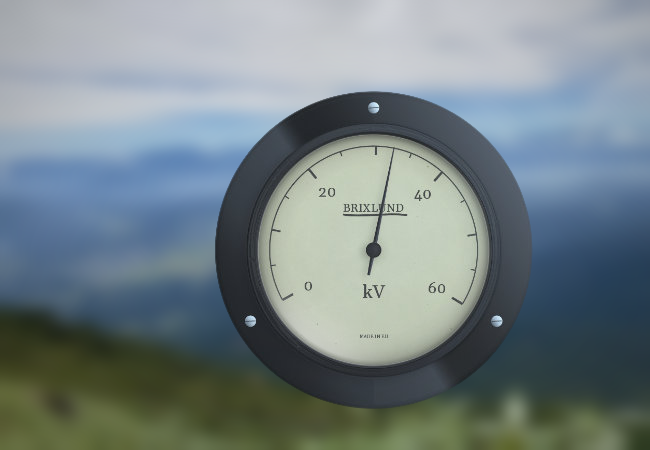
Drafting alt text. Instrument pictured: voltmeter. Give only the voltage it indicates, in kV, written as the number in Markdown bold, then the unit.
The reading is **32.5** kV
